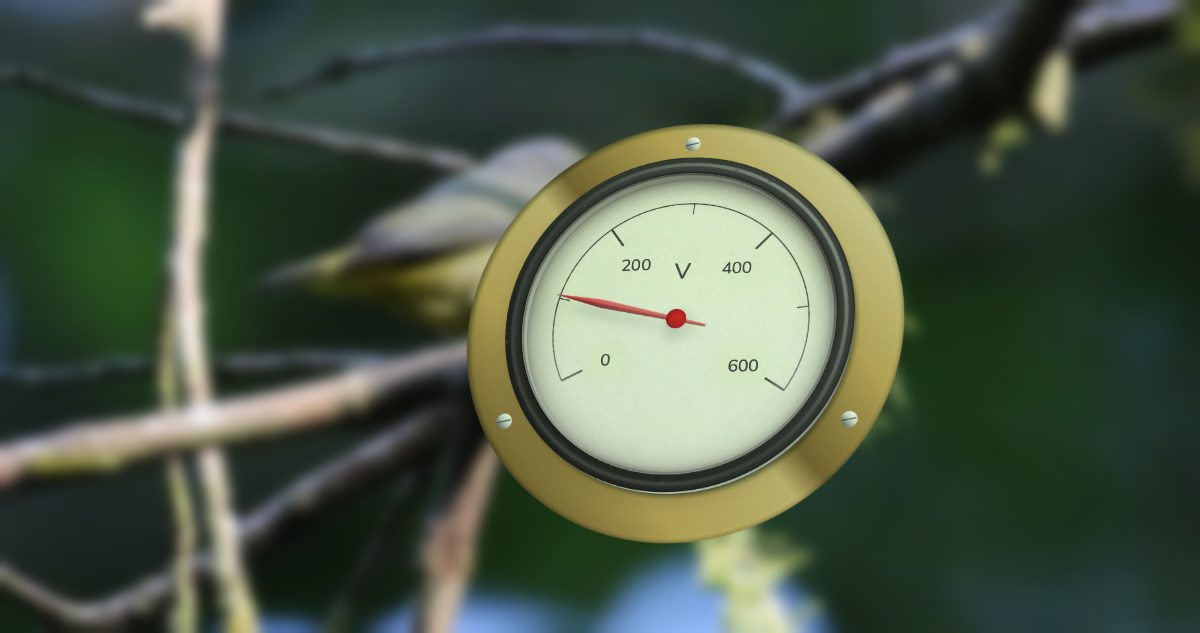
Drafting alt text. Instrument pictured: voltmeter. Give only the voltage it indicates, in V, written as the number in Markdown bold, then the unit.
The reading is **100** V
